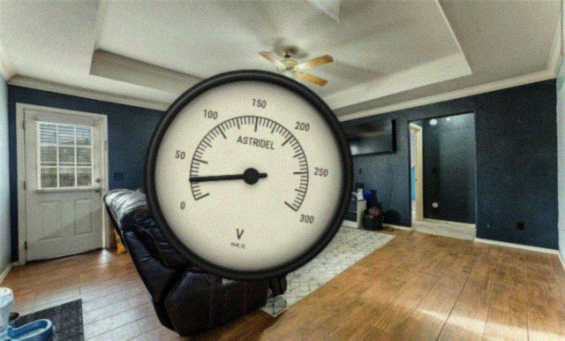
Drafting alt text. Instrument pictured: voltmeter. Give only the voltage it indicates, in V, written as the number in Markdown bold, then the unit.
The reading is **25** V
